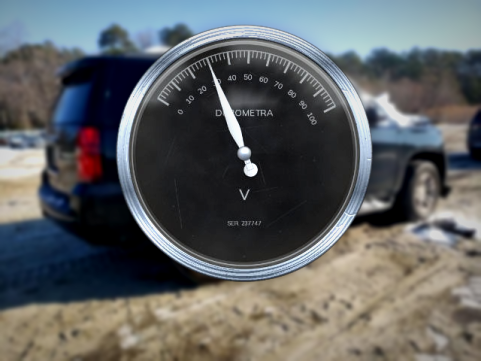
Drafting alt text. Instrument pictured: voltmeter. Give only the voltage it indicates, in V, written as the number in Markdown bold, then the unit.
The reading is **30** V
